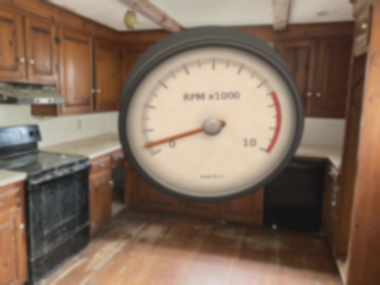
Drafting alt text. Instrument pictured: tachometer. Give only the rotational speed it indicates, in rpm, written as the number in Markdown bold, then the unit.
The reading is **500** rpm
